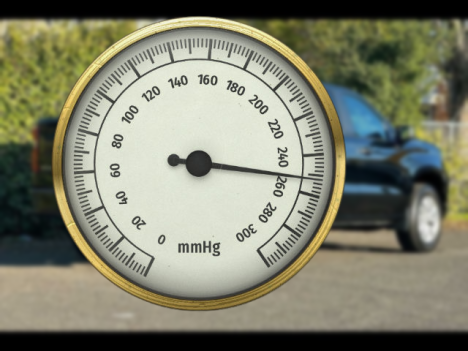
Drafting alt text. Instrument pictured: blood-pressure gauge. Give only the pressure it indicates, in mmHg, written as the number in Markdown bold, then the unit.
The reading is **252** mmHg
